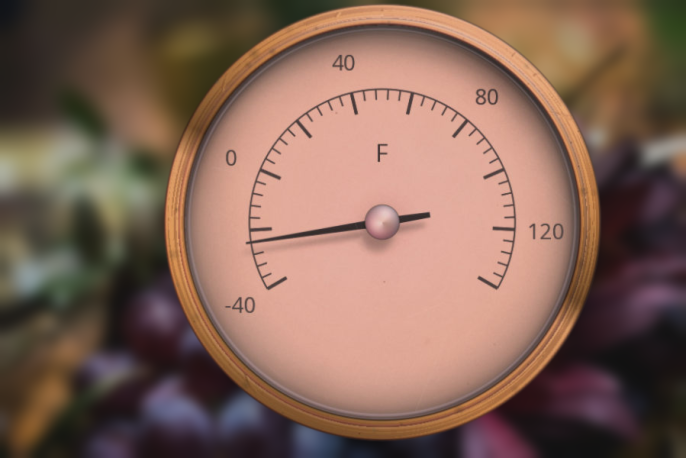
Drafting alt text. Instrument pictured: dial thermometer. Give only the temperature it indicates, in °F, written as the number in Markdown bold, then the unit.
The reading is **-24** °F
